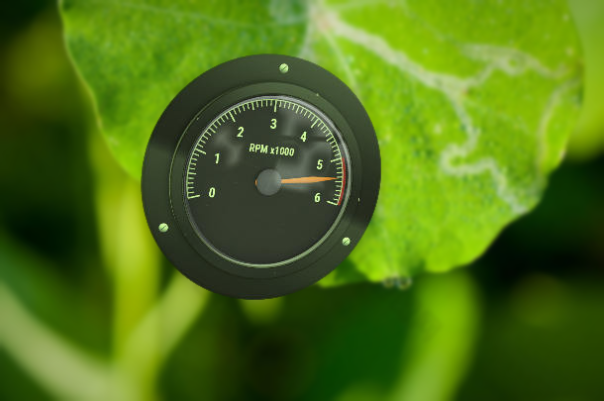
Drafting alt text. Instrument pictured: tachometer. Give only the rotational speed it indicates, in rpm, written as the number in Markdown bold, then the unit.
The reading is **5400** rpm
